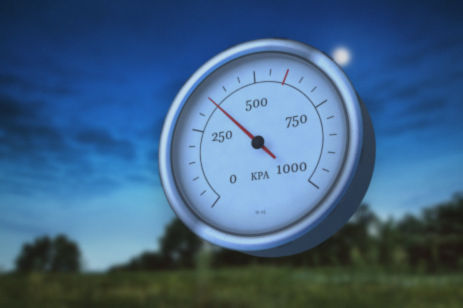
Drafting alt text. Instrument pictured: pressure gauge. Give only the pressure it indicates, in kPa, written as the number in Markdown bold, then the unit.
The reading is **350** kPa
